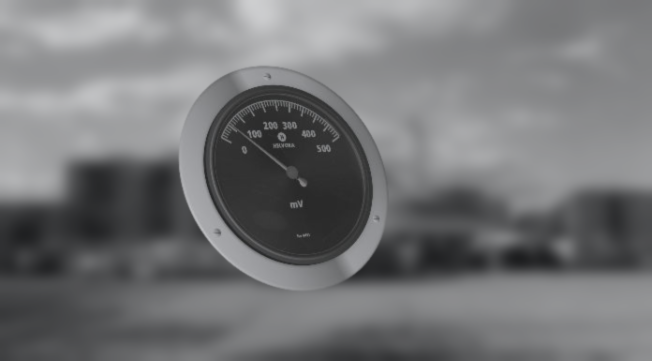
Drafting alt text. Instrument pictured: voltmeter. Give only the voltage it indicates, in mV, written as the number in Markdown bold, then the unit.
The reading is **50** mV
